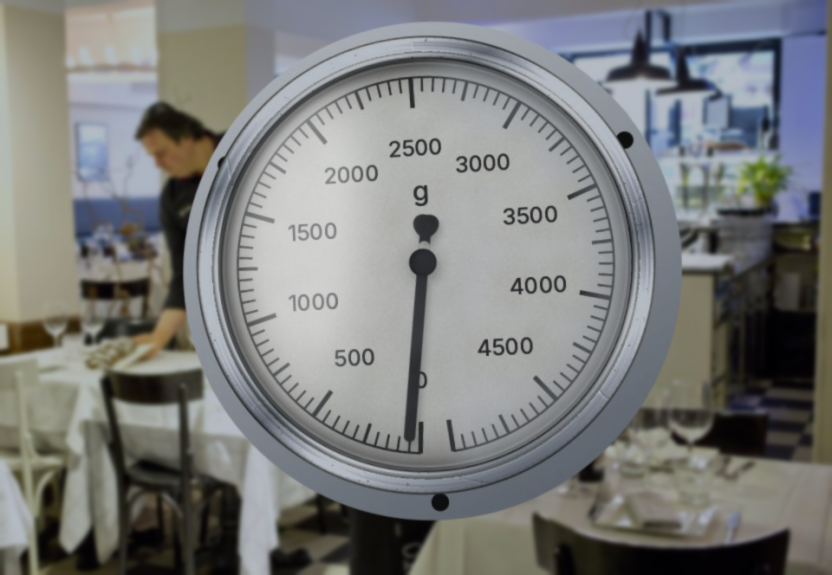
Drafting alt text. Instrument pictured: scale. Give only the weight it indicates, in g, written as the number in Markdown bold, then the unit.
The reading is **50** g
